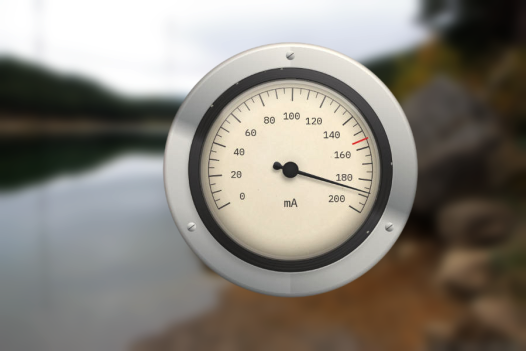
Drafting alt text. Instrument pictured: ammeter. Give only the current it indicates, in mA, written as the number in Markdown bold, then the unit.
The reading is **187.5** mA
